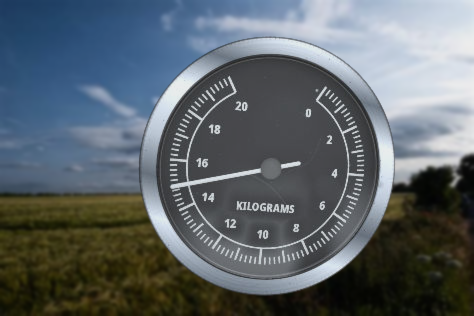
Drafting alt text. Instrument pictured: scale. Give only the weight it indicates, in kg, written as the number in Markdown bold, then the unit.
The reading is **15** kg
